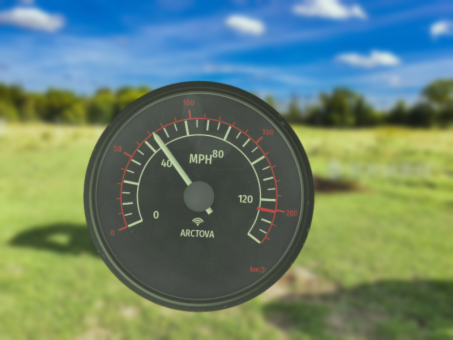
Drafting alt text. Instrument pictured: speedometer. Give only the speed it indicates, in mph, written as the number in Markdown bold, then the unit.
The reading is **45** mph
